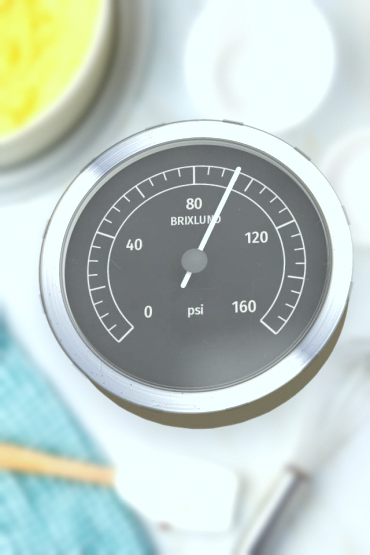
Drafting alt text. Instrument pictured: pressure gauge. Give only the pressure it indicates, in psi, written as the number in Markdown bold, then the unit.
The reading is **95** psi
